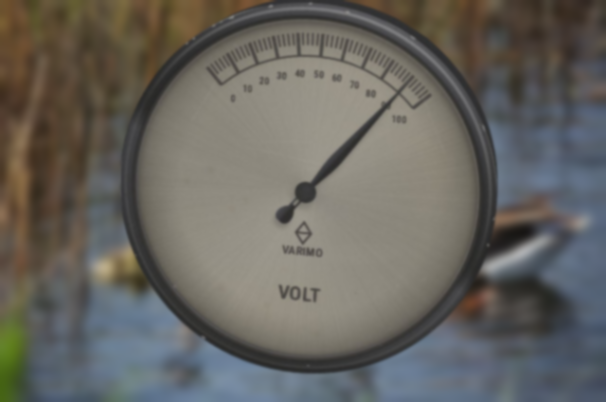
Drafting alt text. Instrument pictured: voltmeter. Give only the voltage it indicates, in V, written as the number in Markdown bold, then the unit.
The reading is **90** V
